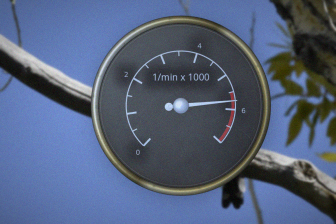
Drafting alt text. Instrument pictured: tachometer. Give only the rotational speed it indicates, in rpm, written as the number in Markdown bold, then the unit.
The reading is **5750** rpm
